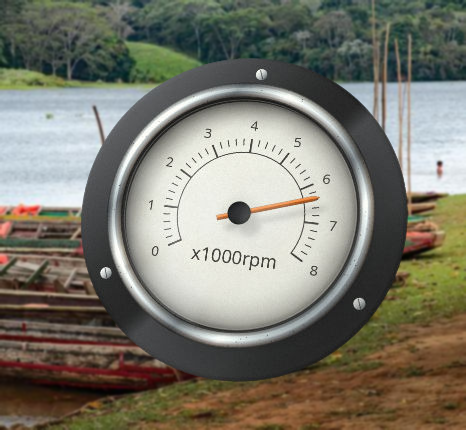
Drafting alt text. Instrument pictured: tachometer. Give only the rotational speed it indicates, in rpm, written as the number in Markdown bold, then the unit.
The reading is **6400** rpm
